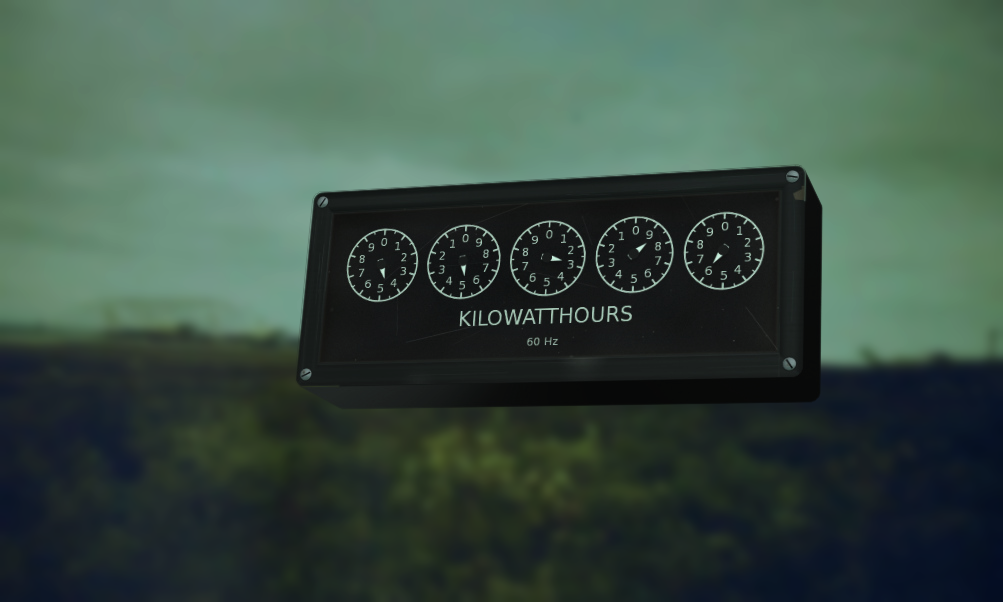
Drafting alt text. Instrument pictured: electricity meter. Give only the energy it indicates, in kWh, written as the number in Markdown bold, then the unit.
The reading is **45286** kWh
